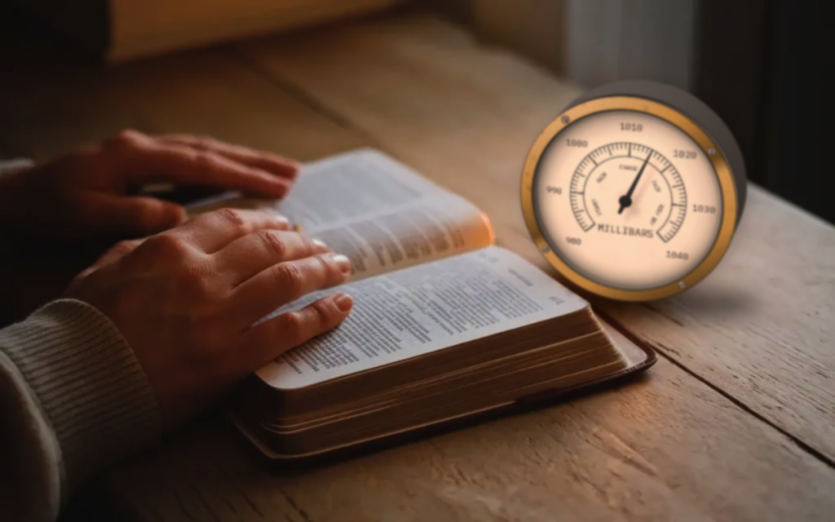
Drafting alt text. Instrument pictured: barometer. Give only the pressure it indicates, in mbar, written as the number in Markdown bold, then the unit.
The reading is **1015** mbar
